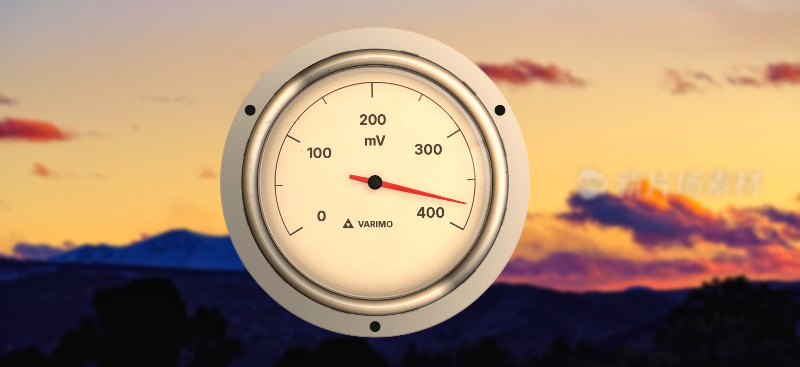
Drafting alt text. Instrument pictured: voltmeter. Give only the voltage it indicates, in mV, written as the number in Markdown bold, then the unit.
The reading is **375** mV
